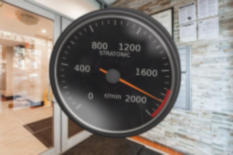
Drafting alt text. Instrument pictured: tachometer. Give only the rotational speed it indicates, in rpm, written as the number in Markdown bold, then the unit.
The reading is **1850** rpm
